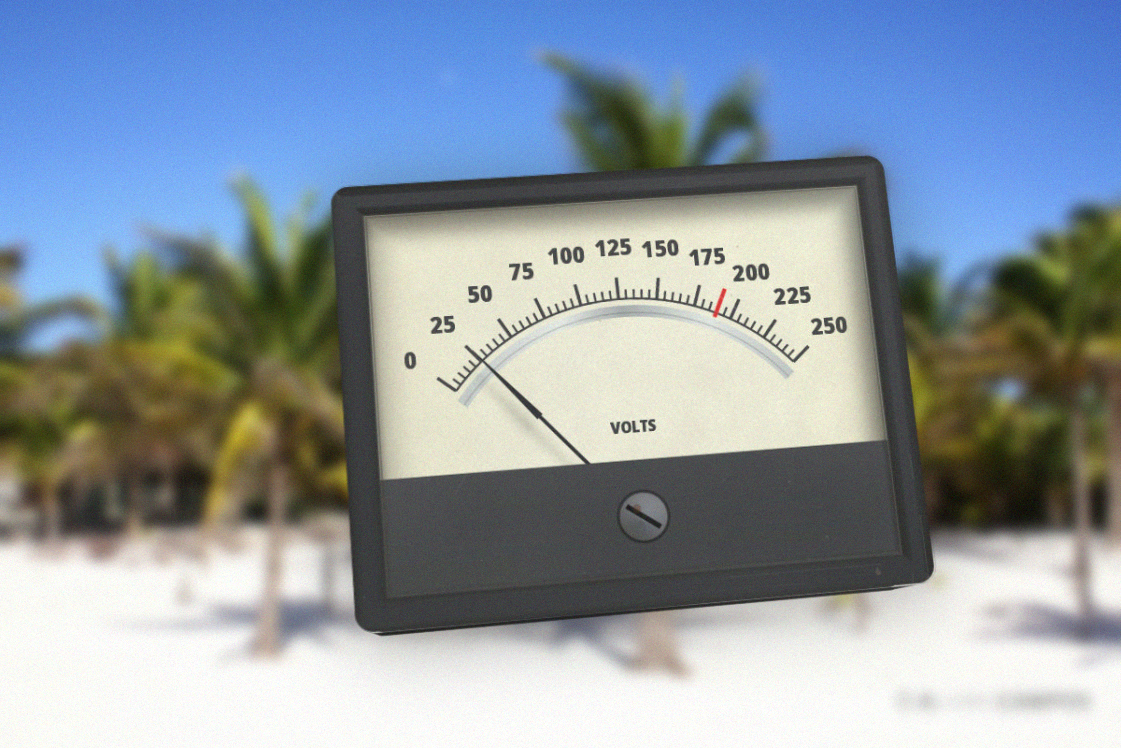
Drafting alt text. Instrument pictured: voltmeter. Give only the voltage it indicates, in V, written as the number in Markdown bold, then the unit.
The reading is **25** V
